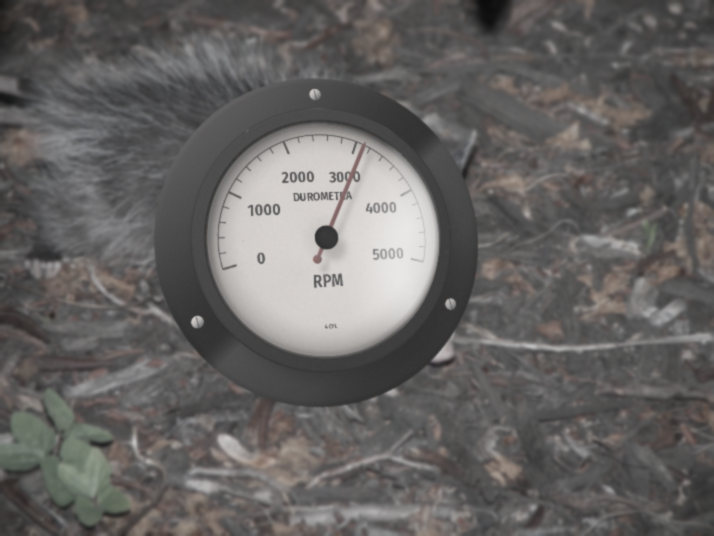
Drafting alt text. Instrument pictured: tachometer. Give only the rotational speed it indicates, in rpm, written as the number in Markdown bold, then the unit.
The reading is **3100** rpm
